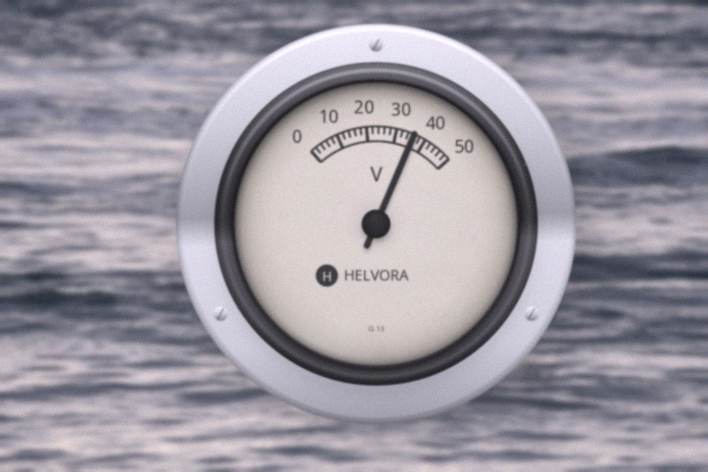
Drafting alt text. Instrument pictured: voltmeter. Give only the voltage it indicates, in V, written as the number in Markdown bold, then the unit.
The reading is **36** V
